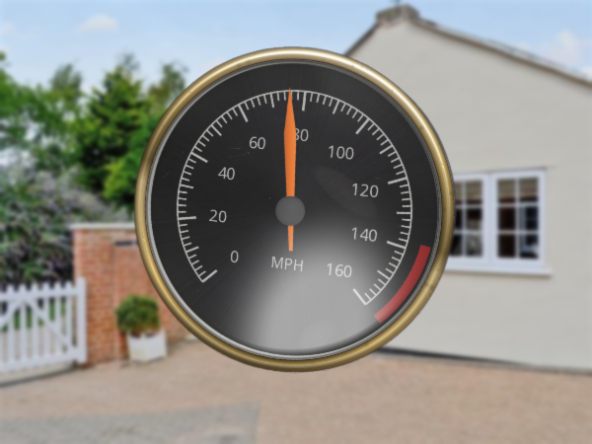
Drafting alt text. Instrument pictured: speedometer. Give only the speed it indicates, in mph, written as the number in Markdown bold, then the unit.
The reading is **76** mph
